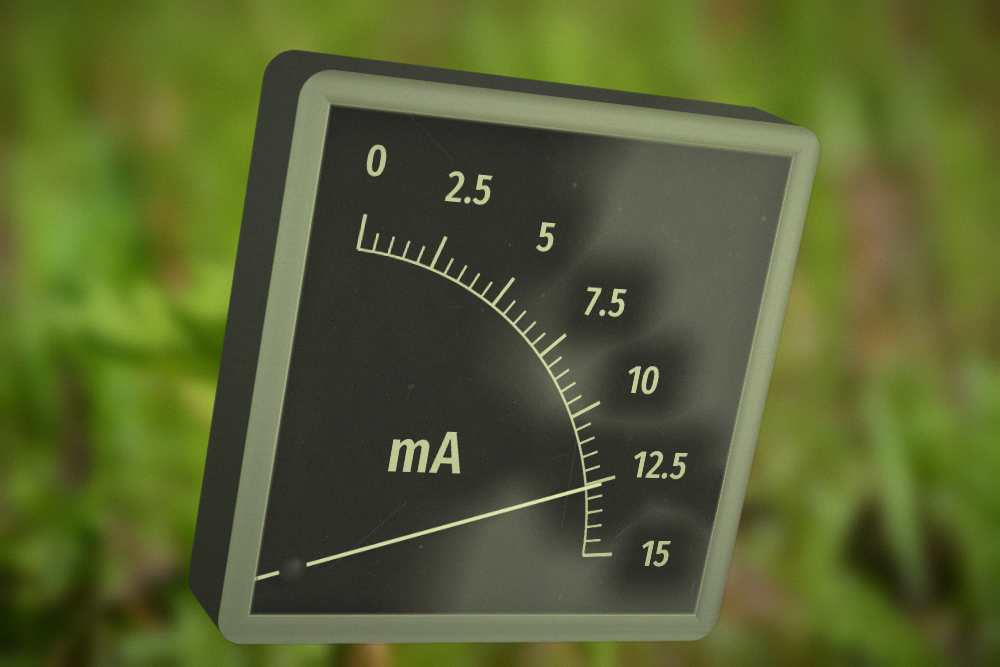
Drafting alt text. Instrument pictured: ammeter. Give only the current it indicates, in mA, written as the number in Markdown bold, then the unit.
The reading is **12.5** mA
